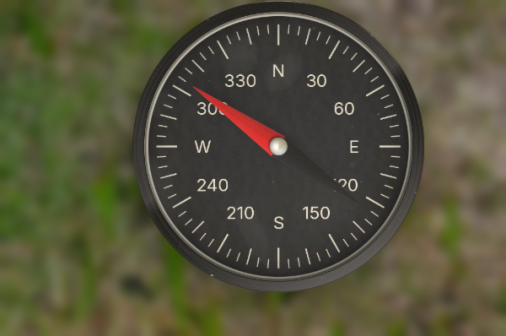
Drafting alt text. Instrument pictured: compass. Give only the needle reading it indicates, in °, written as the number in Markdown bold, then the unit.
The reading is **305** °
